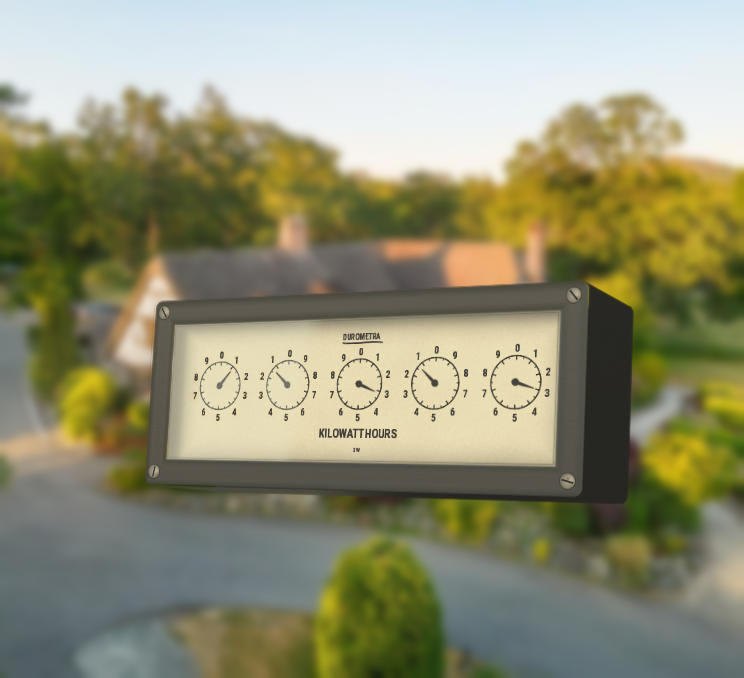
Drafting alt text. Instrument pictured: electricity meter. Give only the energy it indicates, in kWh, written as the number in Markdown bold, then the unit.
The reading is **11313** kWh
